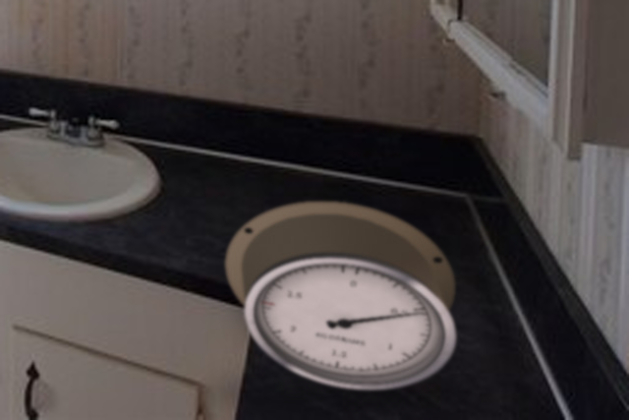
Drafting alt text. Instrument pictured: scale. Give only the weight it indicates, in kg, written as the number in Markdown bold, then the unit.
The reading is **0.5** kg
